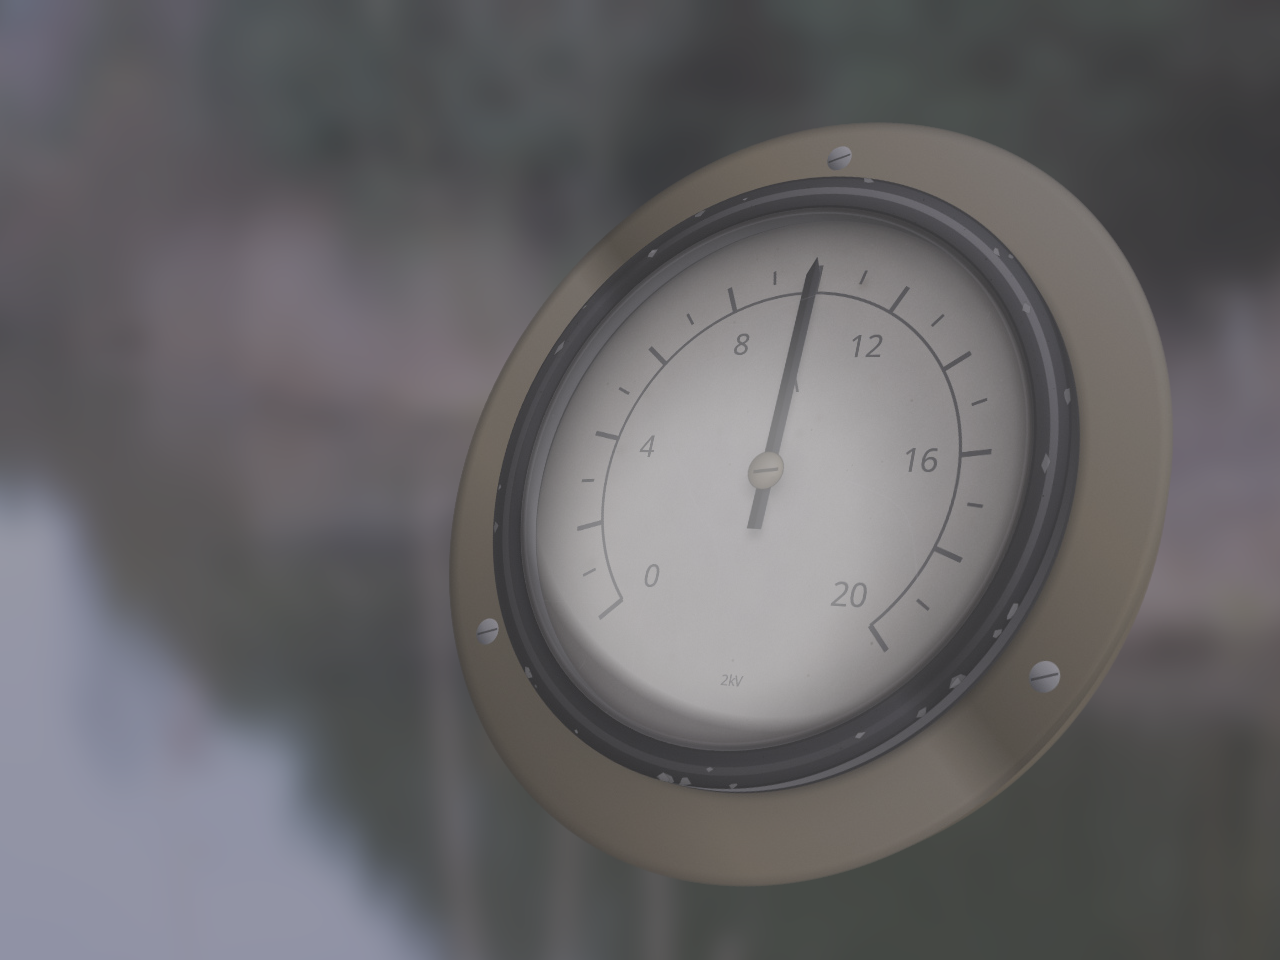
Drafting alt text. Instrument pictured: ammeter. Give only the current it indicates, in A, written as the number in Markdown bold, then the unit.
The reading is **10** A
